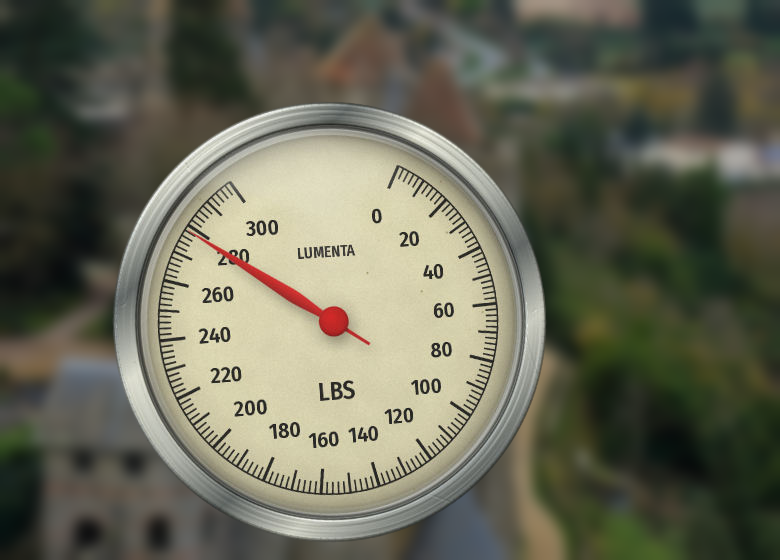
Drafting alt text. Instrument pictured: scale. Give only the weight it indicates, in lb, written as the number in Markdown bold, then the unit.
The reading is **278** lb
